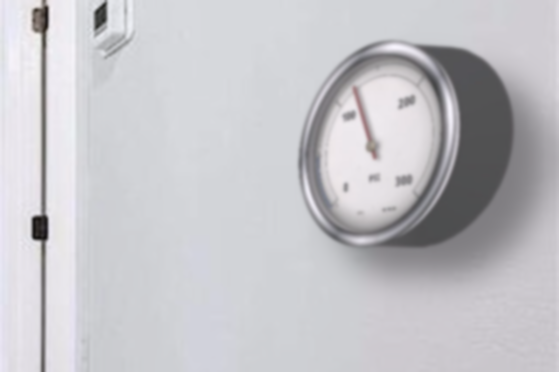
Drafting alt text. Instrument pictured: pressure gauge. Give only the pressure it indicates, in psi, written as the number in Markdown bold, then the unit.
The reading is **125** psi
